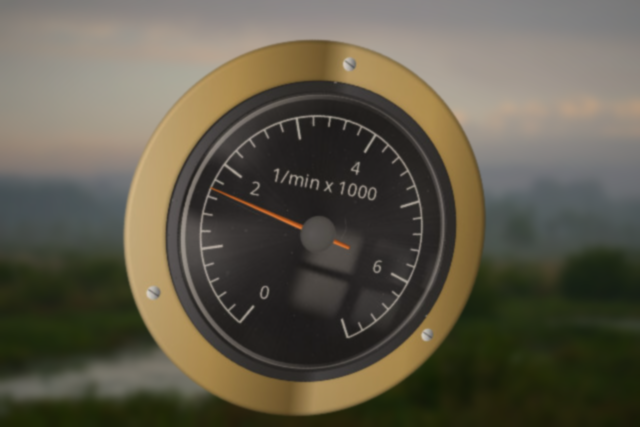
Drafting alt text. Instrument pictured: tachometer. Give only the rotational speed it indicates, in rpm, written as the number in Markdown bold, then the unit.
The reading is **1700** rpm
